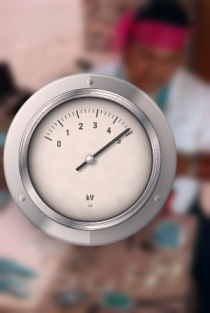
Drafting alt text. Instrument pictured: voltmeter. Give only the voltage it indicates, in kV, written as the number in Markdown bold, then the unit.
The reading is **4.8** kV
